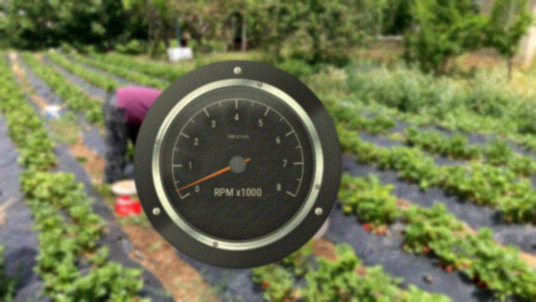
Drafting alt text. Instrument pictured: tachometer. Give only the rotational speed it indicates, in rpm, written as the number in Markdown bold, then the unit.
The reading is **250** rpm
